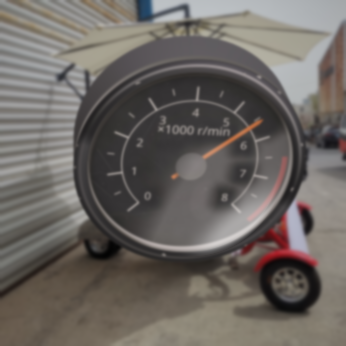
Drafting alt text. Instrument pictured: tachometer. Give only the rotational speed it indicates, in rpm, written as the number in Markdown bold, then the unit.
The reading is **5500** rpm
